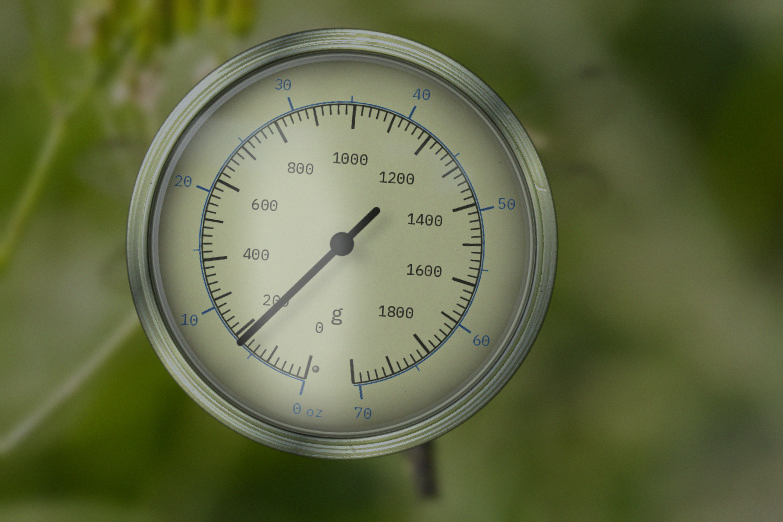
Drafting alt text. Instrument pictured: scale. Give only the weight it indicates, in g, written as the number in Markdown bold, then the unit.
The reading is **180** g
